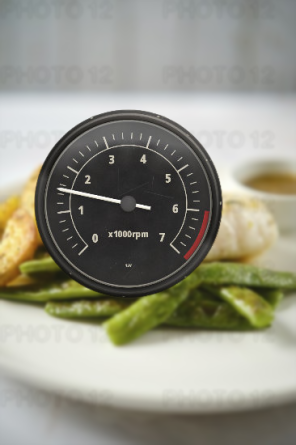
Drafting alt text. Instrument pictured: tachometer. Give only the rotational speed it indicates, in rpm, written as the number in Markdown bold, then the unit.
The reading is **1500** rpm
